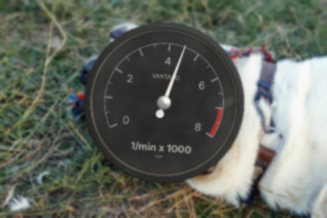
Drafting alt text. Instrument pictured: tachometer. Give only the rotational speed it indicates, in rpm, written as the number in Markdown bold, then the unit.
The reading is **4500** rpm
